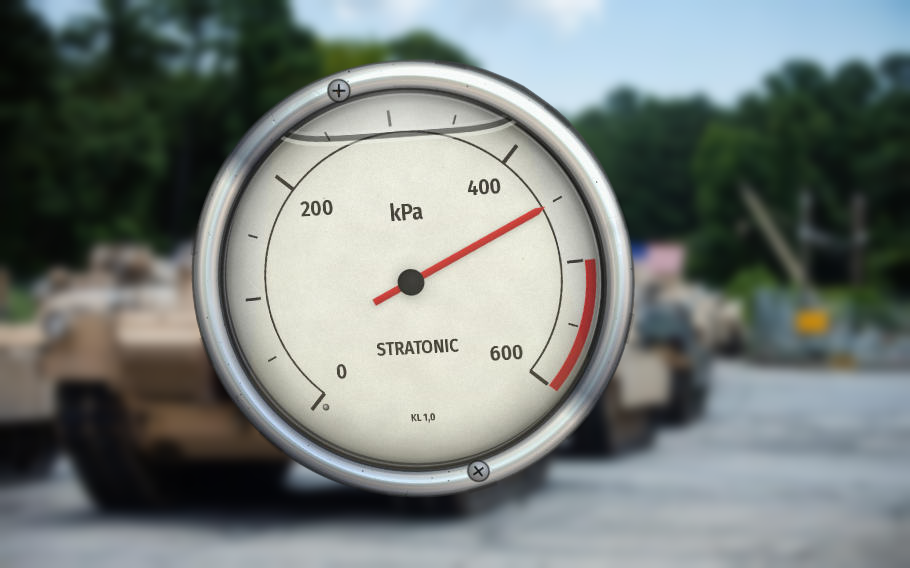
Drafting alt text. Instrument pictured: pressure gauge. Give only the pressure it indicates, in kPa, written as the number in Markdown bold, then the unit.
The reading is **450** kPa
